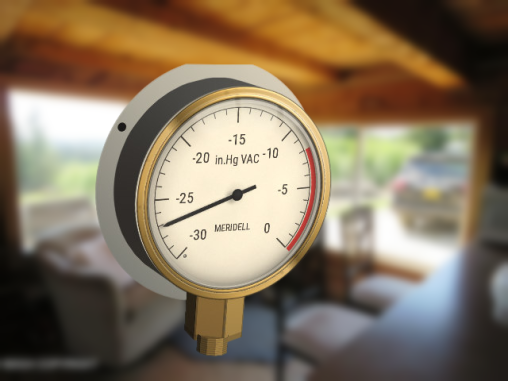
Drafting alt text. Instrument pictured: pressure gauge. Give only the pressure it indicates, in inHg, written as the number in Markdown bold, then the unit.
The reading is **-27** inHg
